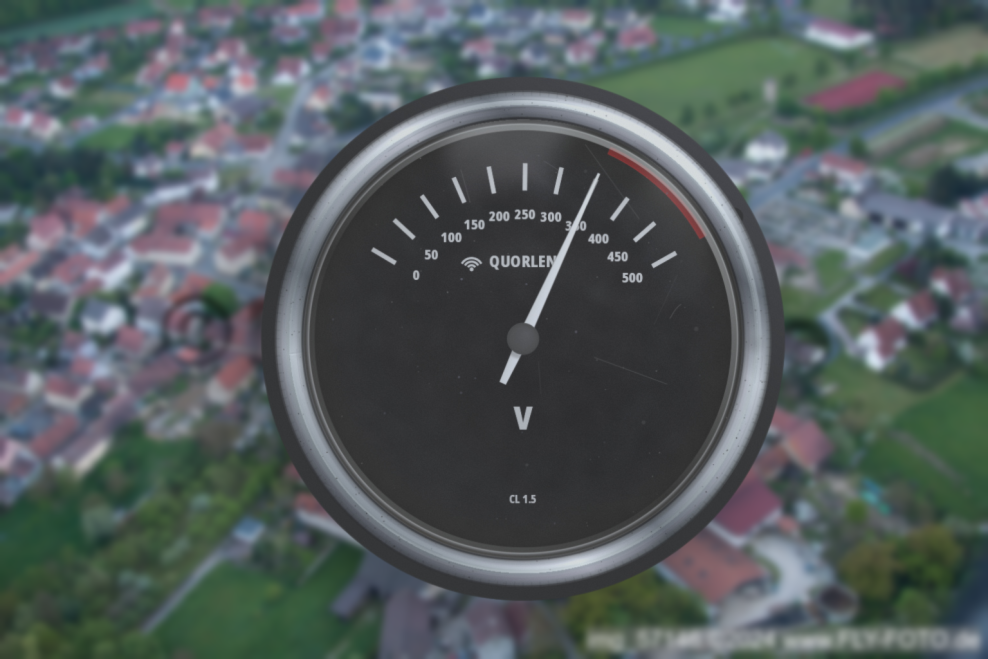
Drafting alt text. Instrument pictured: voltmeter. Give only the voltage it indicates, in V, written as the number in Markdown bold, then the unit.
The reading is **350** V
